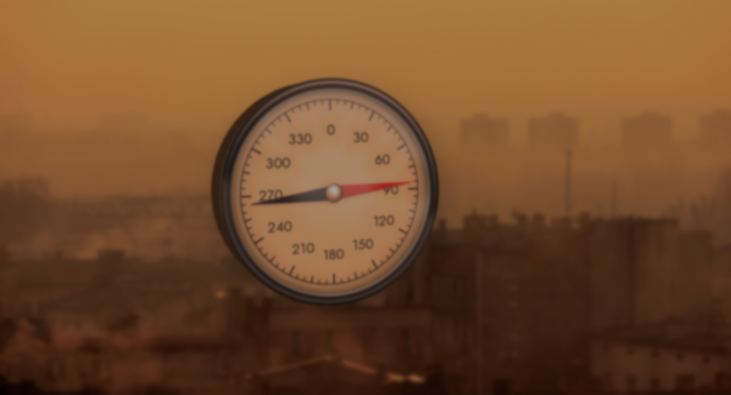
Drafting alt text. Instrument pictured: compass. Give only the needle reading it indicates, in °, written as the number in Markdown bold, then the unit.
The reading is **85** °
